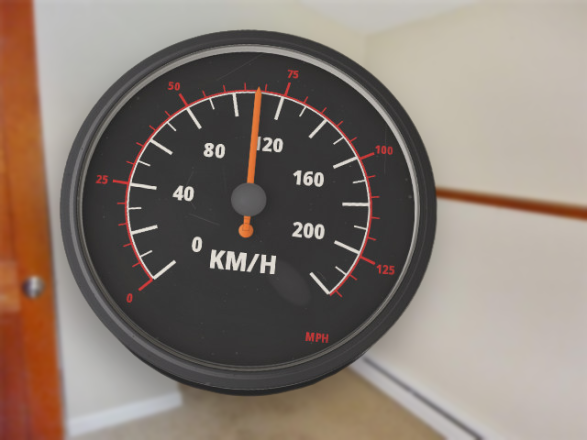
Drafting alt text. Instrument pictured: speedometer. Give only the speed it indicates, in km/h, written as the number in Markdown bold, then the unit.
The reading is **110** km/h
